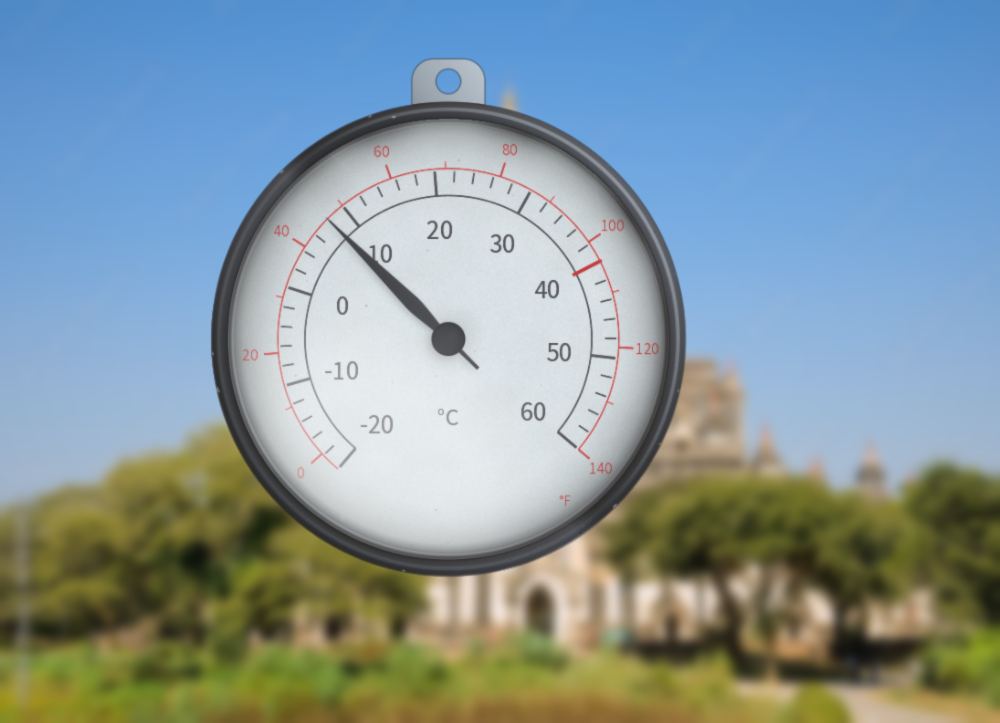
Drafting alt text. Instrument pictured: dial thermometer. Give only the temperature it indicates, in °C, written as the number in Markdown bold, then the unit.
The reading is **8** °C
